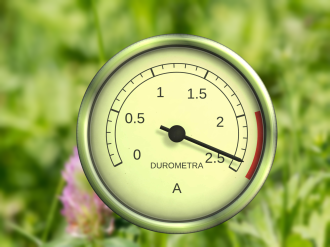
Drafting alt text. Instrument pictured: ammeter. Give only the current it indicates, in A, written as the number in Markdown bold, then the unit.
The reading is **2.4** A
